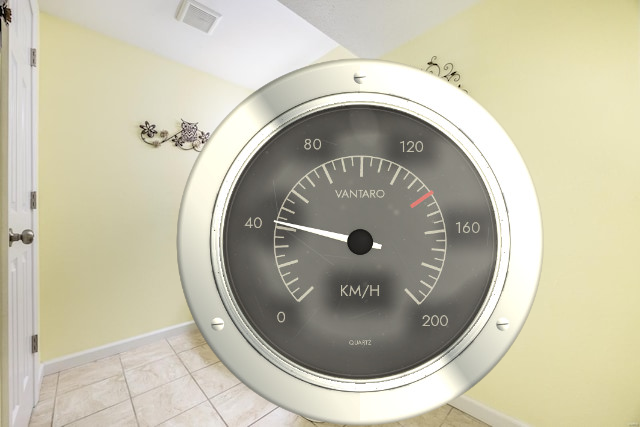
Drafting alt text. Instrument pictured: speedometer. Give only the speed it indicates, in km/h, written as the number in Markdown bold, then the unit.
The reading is **42.5** km/h
